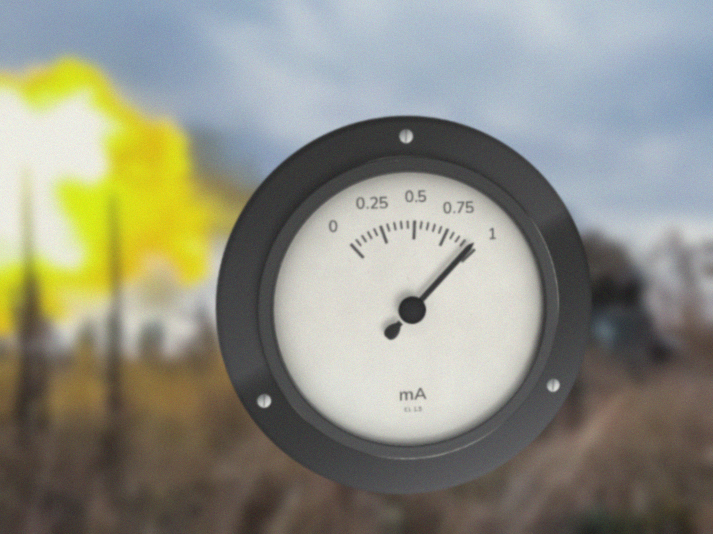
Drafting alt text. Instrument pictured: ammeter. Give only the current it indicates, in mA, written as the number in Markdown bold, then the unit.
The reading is **0.95** mA
